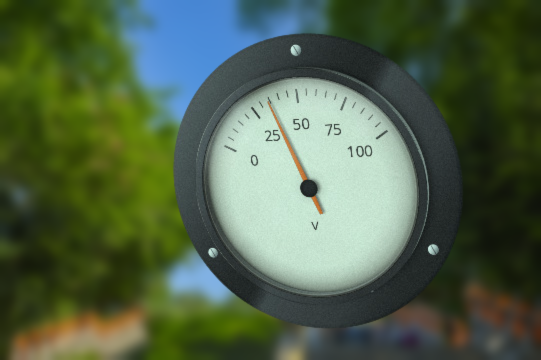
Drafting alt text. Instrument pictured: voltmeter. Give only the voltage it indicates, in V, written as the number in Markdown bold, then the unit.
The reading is **35** V
